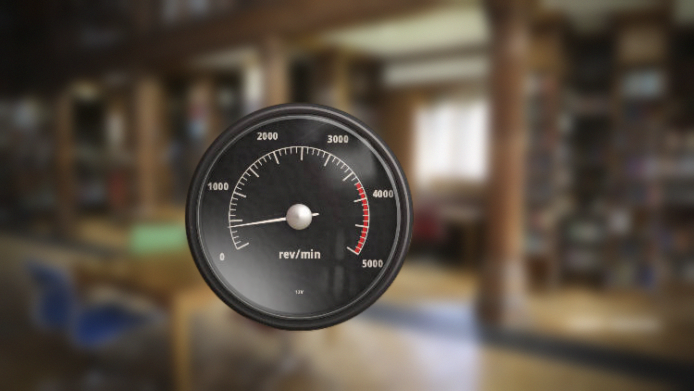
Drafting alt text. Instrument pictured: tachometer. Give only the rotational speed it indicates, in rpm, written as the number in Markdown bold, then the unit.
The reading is **400** rpm
